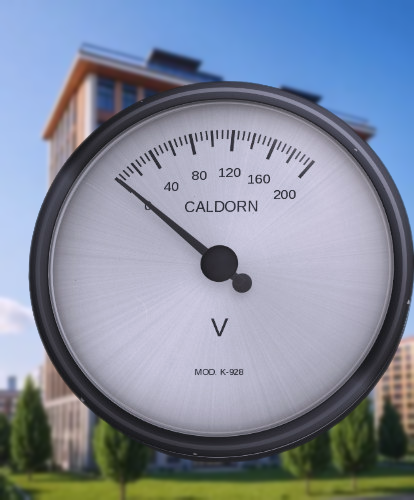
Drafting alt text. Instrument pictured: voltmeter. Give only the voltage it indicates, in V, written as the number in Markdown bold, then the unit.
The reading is **0** V
